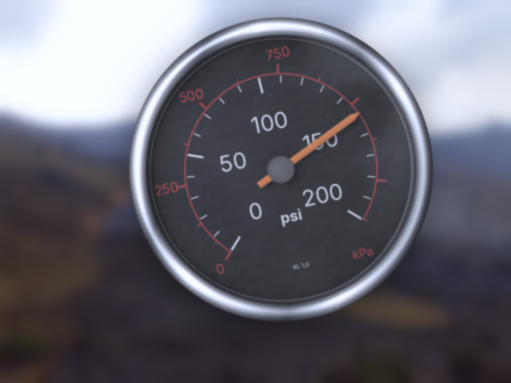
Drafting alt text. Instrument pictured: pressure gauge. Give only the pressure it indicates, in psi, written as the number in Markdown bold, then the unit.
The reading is **150** psi
